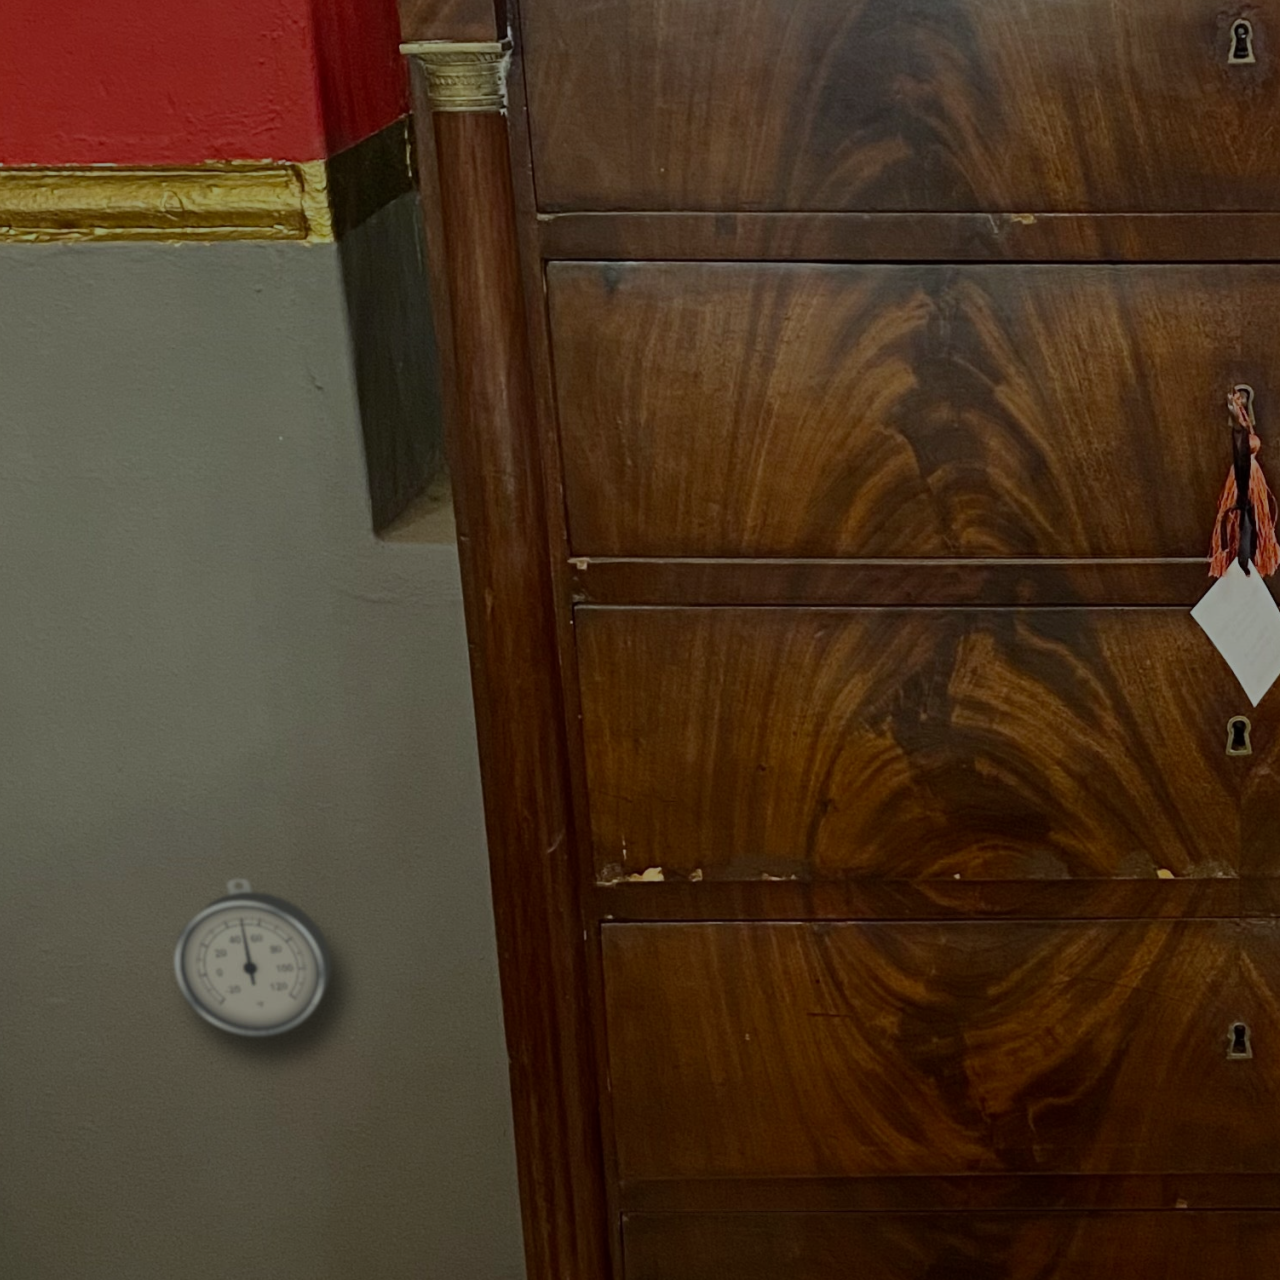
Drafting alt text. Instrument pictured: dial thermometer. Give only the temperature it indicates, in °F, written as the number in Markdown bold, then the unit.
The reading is **50** °F
